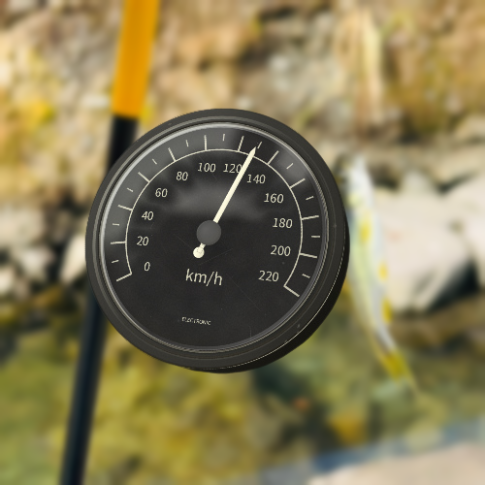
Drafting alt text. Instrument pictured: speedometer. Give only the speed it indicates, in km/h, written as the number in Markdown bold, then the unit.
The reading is **130** km/h
